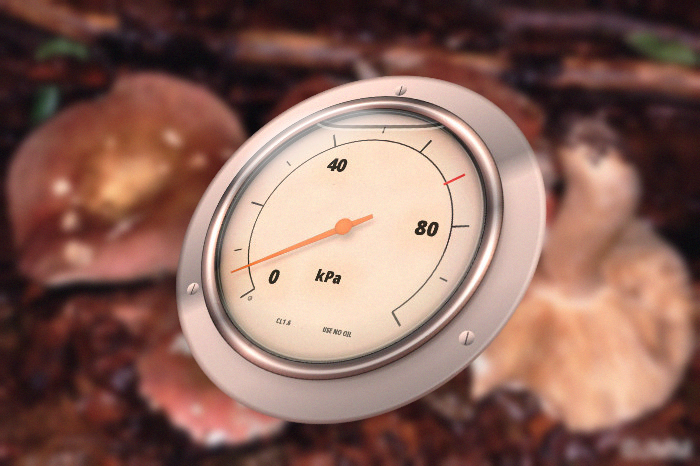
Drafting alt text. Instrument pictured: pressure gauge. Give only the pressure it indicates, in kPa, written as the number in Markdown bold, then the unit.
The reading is **5** kPa
